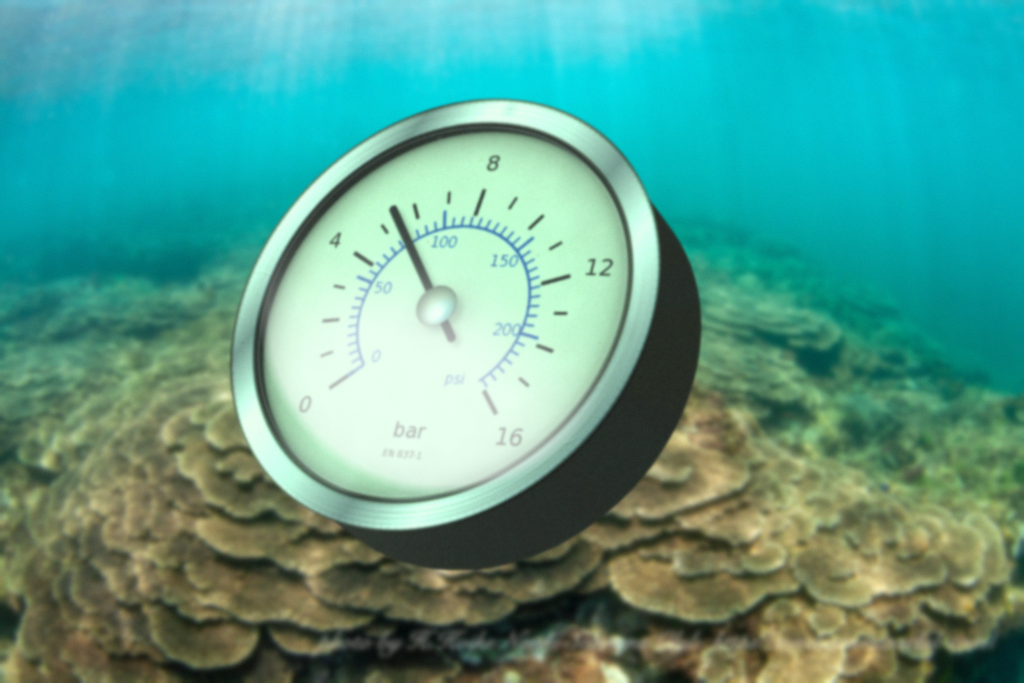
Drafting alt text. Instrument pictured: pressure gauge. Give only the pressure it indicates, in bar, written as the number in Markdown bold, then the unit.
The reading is **5.5** bar
